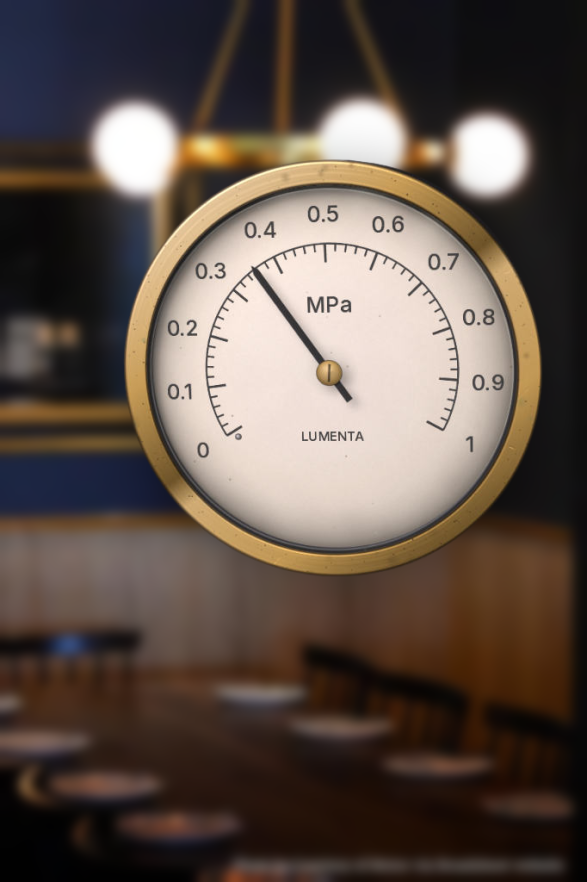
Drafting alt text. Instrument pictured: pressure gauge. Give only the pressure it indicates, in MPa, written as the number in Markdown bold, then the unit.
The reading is **0.36** MPa
